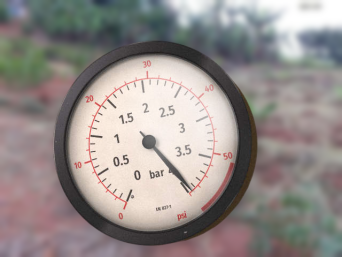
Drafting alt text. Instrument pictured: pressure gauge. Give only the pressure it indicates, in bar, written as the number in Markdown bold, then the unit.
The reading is **3.95** bar
